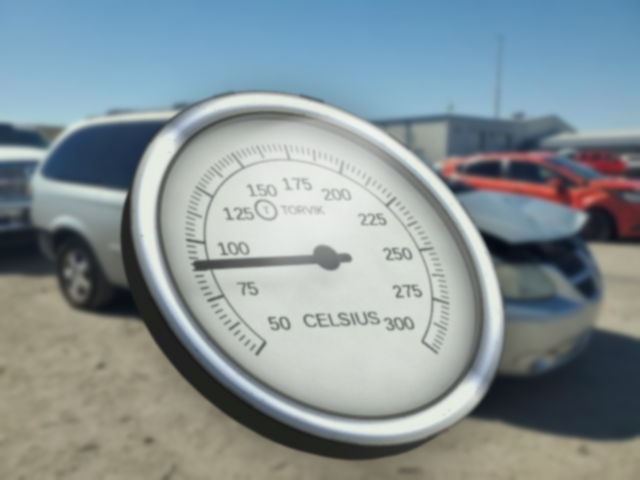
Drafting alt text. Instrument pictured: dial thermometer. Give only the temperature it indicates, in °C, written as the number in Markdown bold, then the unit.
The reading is **87.5** °C
